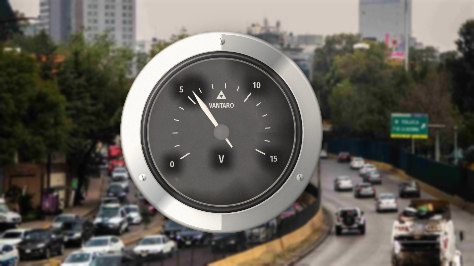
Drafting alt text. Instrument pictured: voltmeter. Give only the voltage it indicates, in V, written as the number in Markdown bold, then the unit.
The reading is **5.5** V
